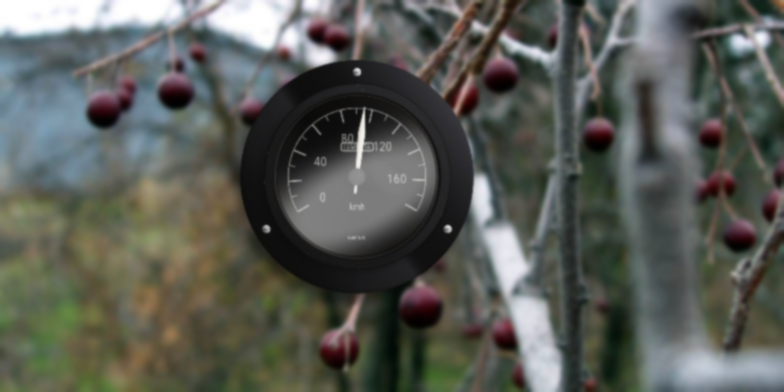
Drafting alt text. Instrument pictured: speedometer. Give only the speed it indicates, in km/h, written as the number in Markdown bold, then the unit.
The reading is **95** km/h
